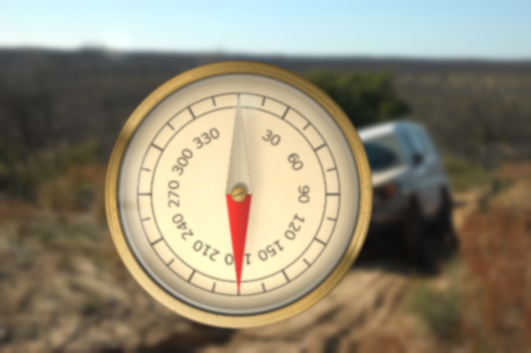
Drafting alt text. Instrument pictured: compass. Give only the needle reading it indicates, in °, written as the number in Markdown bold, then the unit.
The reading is **180** °
